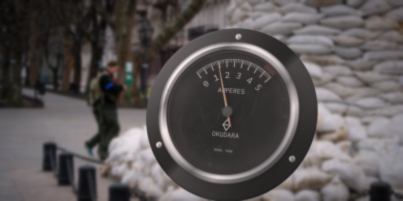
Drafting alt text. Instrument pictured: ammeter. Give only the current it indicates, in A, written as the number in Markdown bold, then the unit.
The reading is **1.5** A
